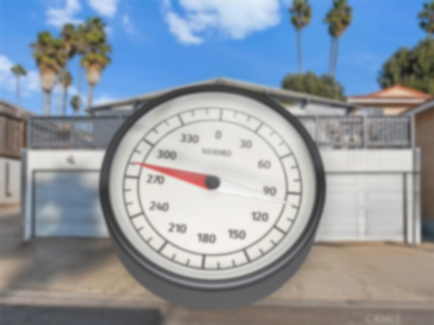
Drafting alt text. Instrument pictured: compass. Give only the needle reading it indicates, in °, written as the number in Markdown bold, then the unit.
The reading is **280** °
